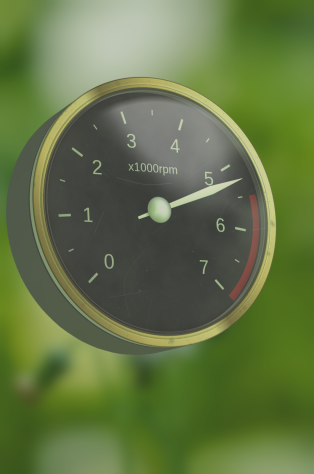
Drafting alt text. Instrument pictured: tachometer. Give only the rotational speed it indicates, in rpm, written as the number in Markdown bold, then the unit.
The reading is **5250** rpm
